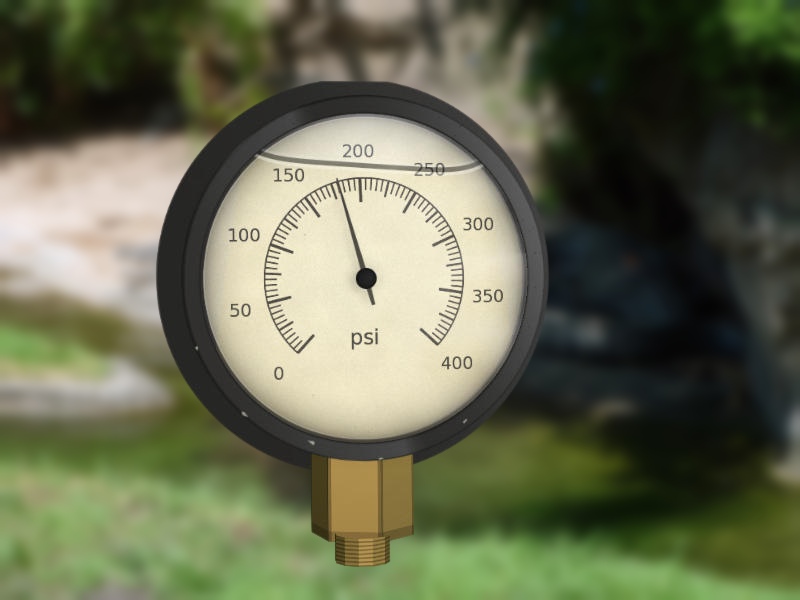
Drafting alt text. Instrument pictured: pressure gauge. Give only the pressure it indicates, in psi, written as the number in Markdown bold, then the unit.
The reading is **180** psi
